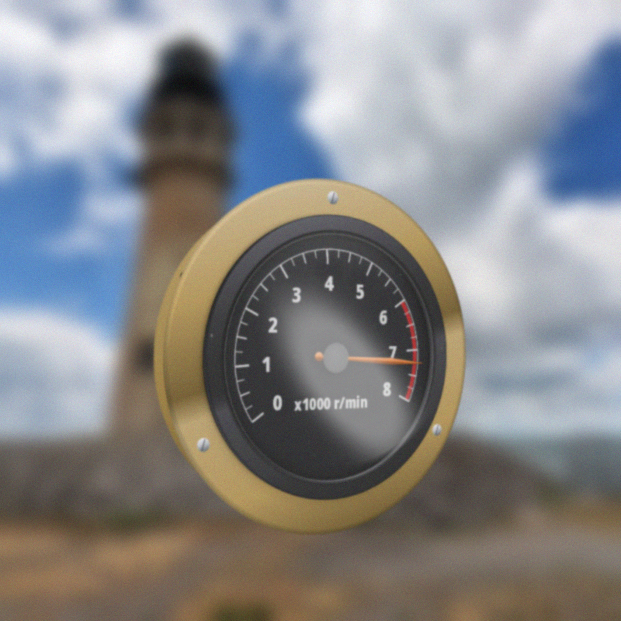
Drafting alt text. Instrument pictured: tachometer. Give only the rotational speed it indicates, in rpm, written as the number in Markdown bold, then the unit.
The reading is **7250** rpm
